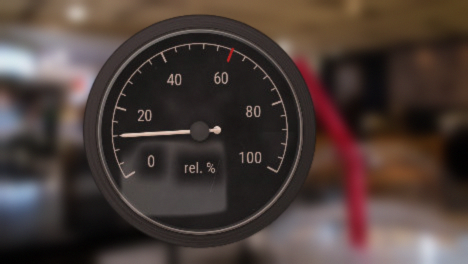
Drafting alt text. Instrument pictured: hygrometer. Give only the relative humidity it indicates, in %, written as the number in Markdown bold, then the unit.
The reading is **12** %
